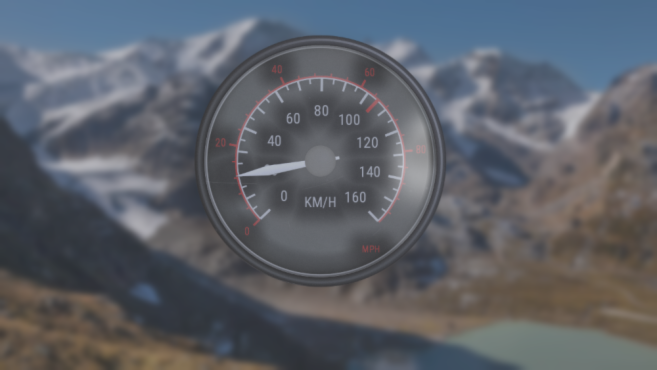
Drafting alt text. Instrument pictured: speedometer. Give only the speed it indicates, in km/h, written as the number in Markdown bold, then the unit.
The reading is **20** km/h
